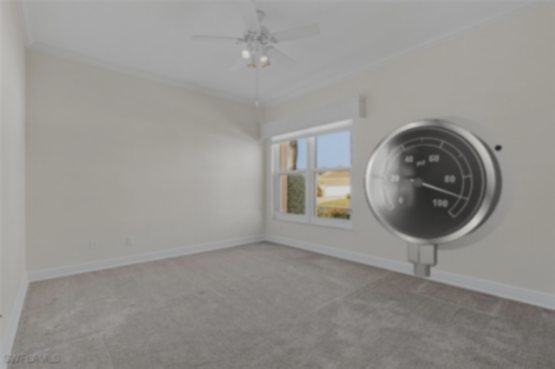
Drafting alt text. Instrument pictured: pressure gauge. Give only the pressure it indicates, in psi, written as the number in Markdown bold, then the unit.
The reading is **90** psi
